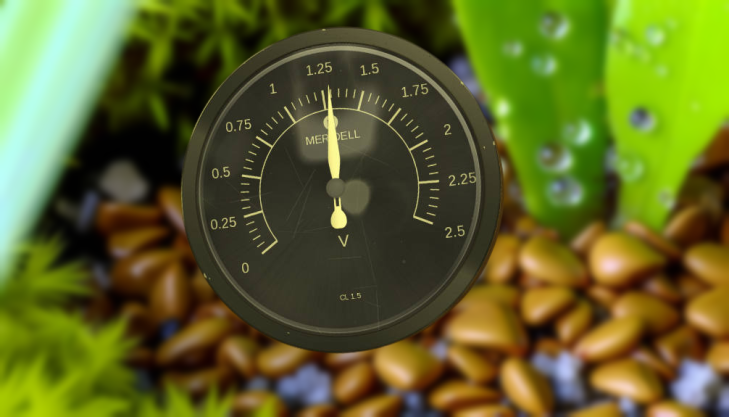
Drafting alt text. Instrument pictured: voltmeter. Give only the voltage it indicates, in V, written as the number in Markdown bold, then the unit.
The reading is **1.3** V
